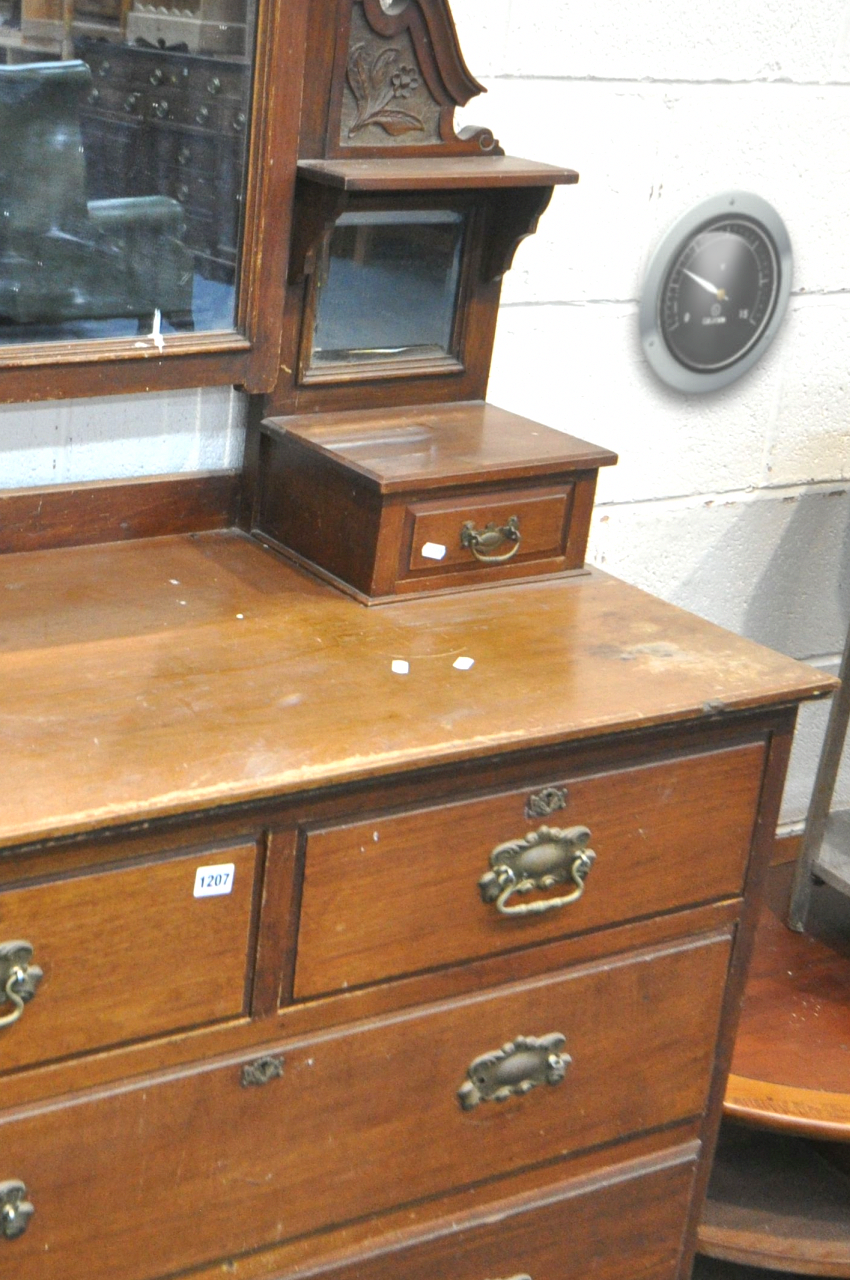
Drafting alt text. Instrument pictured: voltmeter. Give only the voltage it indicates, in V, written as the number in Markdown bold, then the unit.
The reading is **3.5** V
